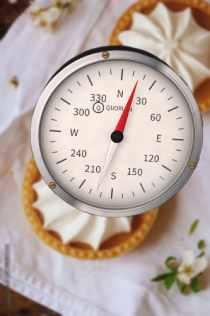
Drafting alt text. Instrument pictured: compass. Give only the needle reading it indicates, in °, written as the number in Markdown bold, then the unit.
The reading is **15** °
